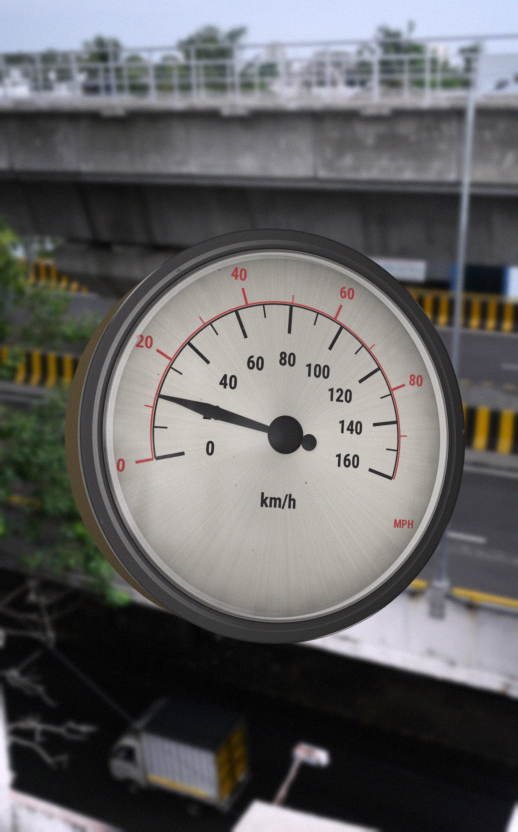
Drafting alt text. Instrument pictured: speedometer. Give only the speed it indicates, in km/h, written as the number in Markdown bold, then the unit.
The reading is **20** km/h
